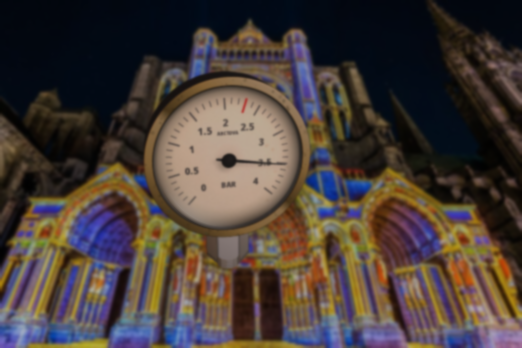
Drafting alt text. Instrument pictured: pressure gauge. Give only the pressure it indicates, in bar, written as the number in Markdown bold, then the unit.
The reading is **3.5** bar
